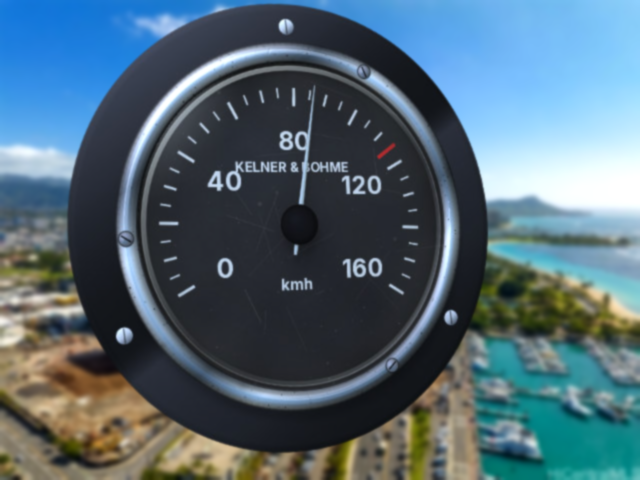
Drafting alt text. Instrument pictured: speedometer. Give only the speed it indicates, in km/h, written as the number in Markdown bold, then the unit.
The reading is **85** km/h
